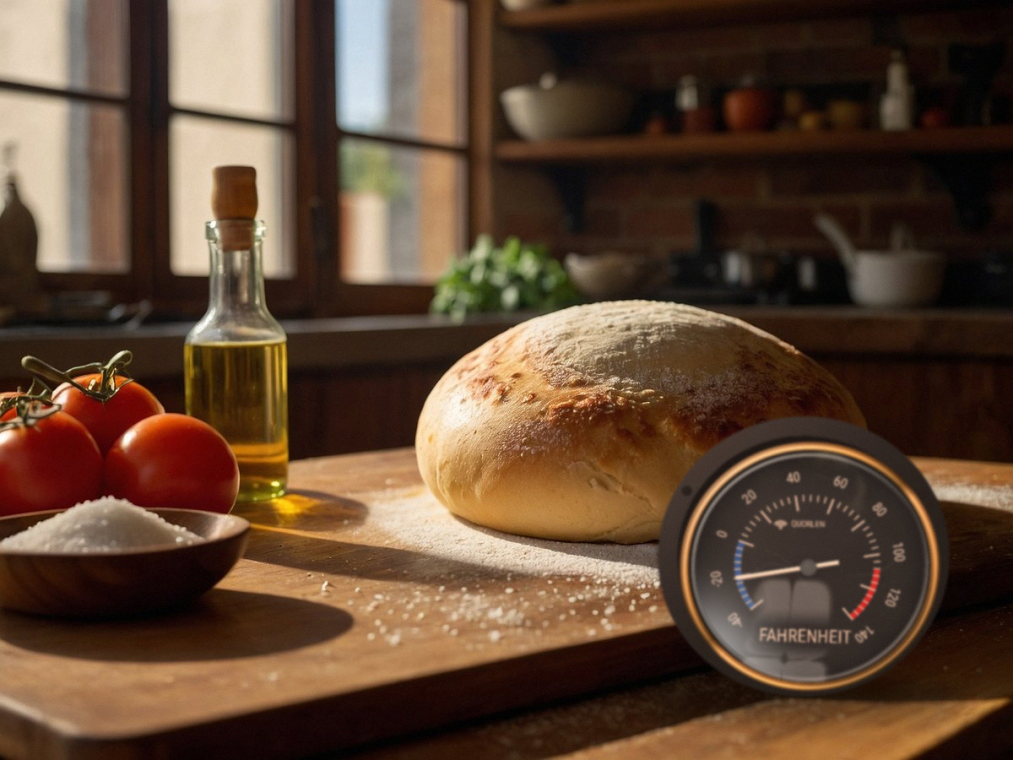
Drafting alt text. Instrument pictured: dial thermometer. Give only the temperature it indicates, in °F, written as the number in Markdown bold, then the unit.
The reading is **-20** °F
